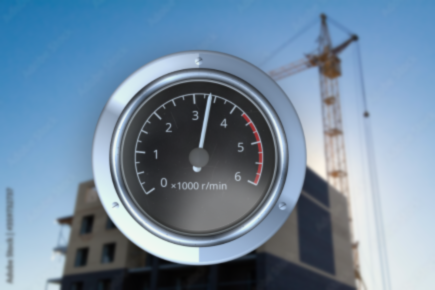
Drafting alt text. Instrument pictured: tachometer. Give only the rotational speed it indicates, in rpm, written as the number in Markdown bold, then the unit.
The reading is **3375** rpm
